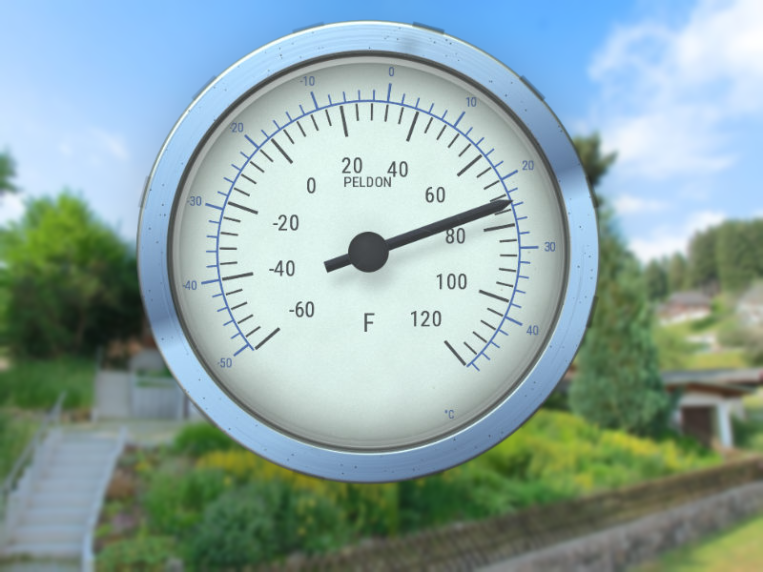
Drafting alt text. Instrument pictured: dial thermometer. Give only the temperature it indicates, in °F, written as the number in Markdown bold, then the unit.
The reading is **74** °F
